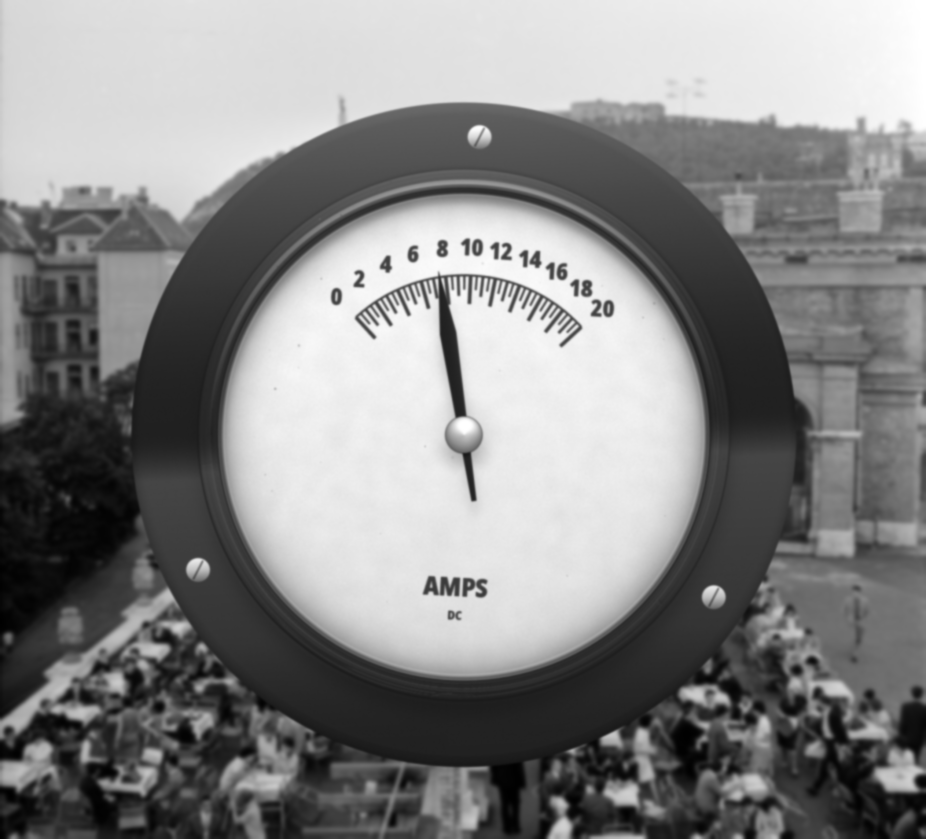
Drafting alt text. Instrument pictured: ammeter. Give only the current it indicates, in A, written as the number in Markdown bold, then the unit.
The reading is **7.5** A
